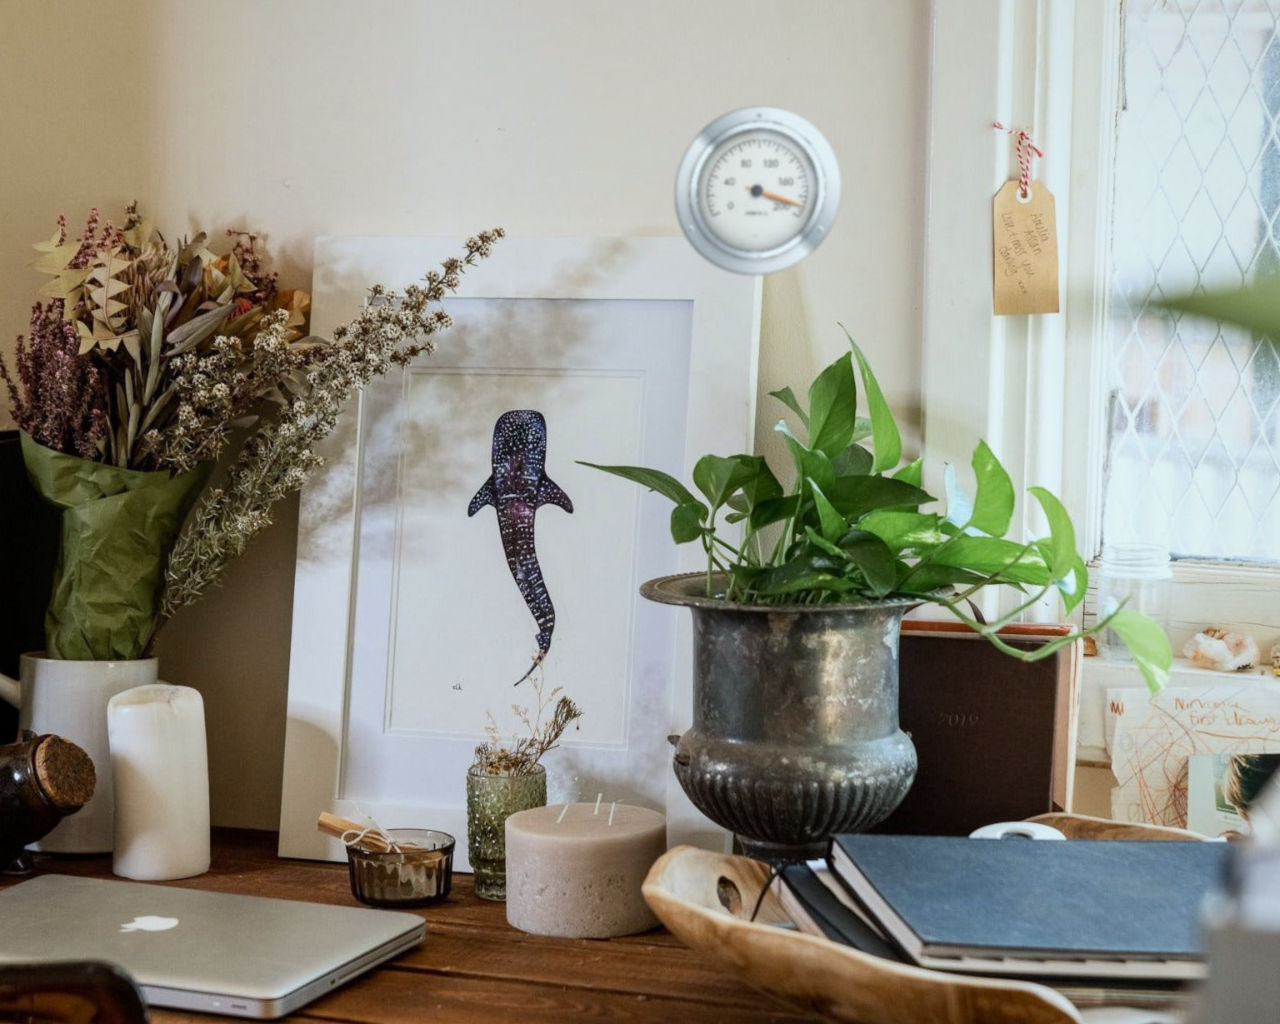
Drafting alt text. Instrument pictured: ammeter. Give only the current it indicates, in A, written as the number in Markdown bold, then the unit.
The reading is **190** A
